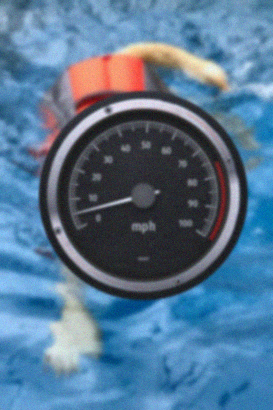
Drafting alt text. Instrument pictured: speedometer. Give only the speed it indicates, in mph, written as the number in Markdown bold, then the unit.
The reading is **5** mph
